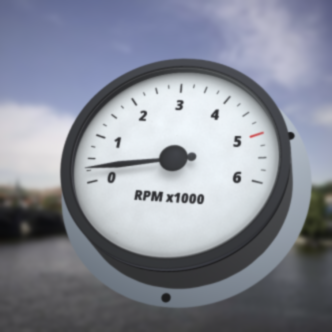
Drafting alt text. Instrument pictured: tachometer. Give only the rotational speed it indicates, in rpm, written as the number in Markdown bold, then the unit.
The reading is **250** rpm
